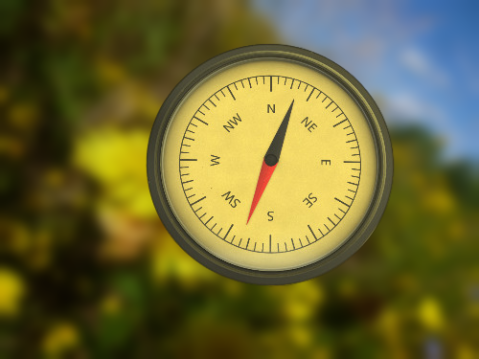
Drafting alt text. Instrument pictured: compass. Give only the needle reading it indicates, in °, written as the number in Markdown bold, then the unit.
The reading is **200** °
